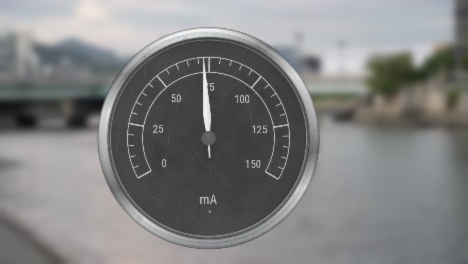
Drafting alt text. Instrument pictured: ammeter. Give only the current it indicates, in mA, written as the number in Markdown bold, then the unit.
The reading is **72.5** mA
